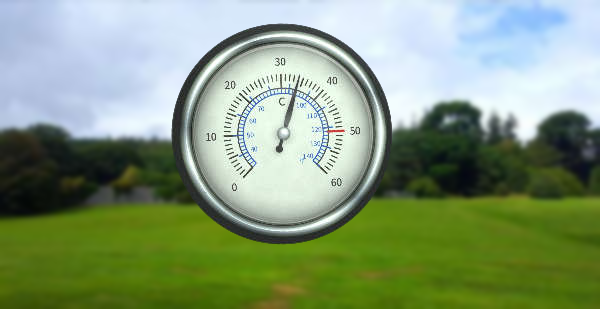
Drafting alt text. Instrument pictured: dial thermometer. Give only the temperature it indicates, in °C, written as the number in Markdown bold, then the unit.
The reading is **34** °C
